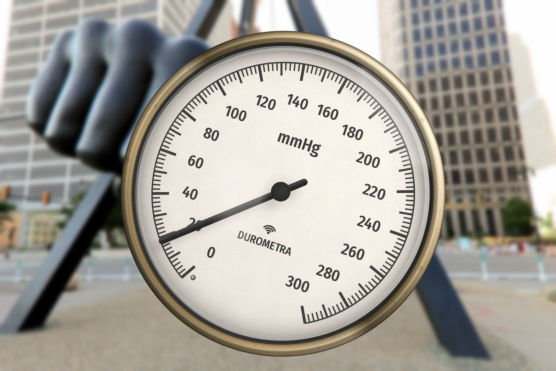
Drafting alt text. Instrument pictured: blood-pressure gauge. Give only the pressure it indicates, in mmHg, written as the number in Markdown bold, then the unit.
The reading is **18** mmHg
